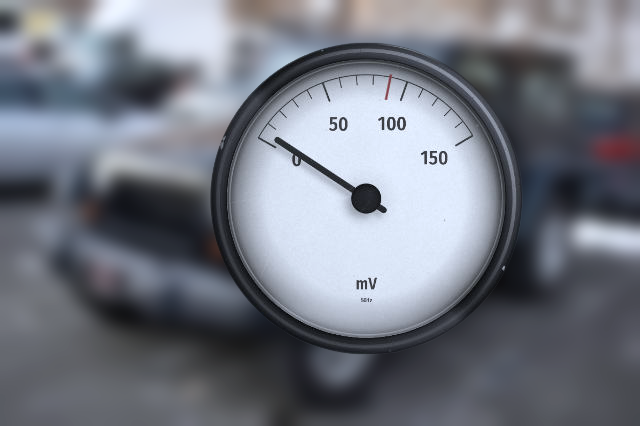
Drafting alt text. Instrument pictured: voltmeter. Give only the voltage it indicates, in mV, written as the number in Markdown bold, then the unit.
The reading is **5** mV
